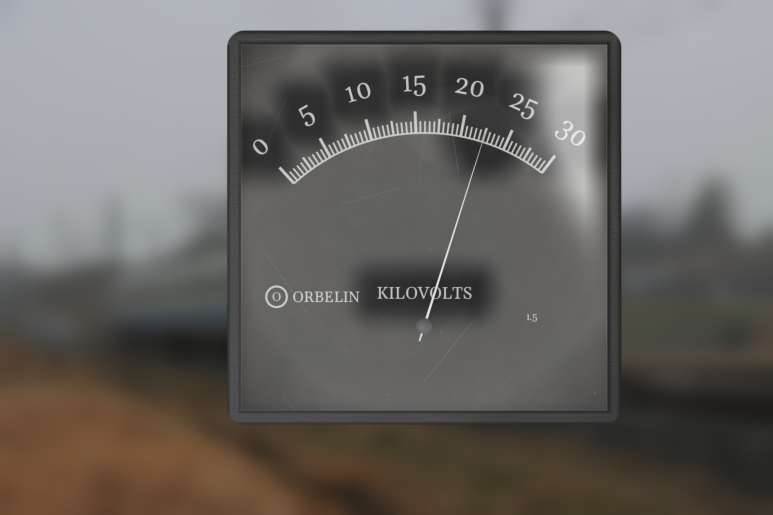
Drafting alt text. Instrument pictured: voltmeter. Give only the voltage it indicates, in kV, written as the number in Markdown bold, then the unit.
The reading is **22.5** kV
